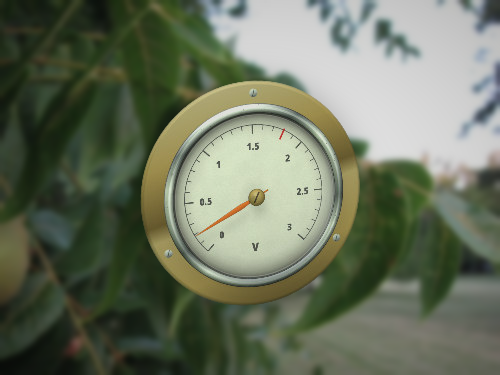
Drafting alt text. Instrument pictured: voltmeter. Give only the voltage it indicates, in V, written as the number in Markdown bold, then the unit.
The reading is **0.2** V
